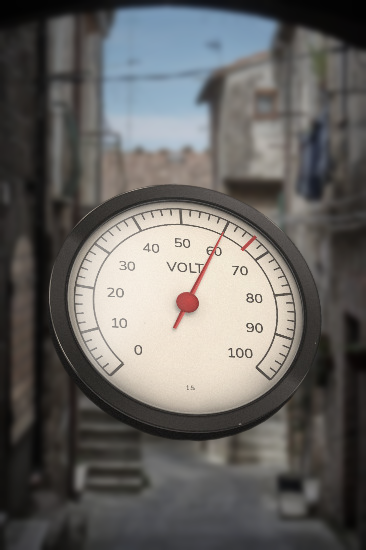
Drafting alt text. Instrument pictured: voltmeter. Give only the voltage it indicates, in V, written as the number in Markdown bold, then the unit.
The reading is **60** V
